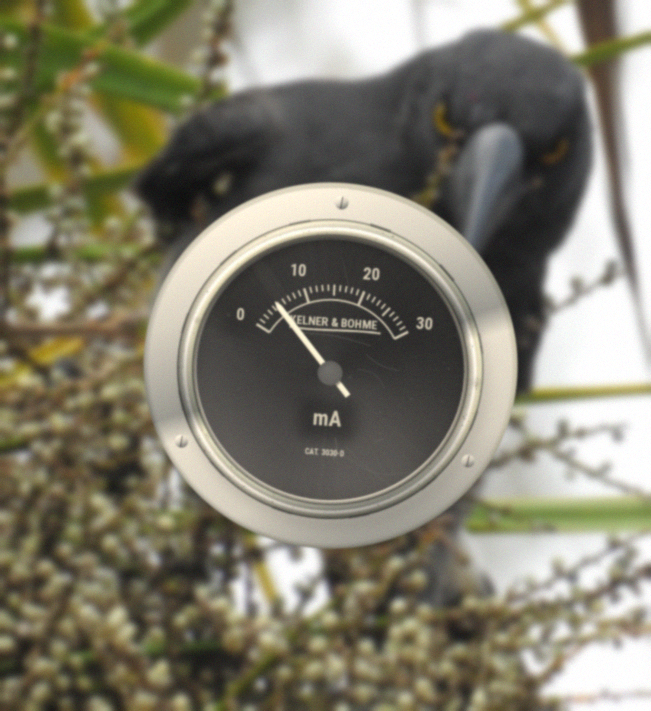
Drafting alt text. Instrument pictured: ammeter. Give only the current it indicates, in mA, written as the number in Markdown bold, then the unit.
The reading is **5** mA
